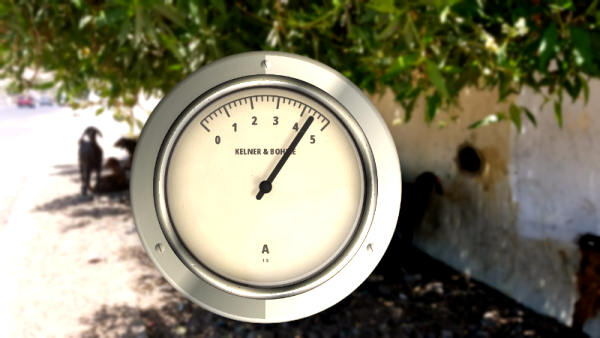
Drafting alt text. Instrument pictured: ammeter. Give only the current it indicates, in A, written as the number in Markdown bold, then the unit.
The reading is **4.4** A
